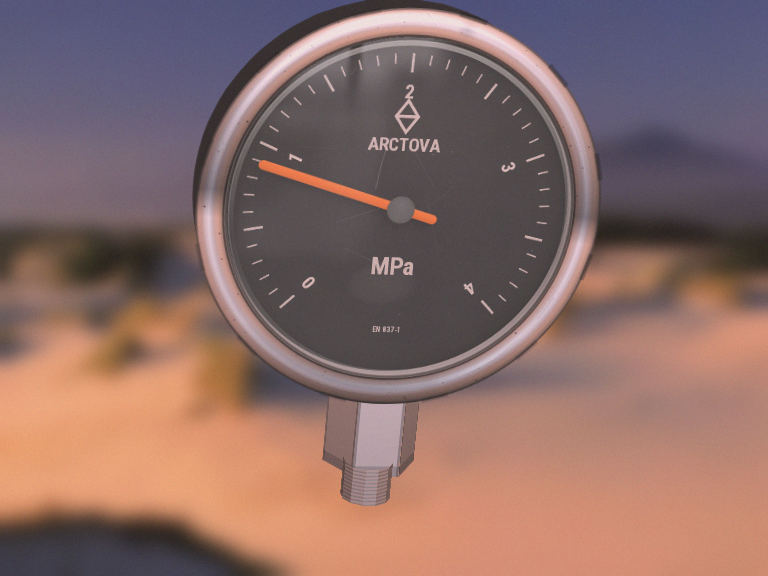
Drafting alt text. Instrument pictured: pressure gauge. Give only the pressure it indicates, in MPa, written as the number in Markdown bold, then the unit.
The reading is **0.9** MPa
